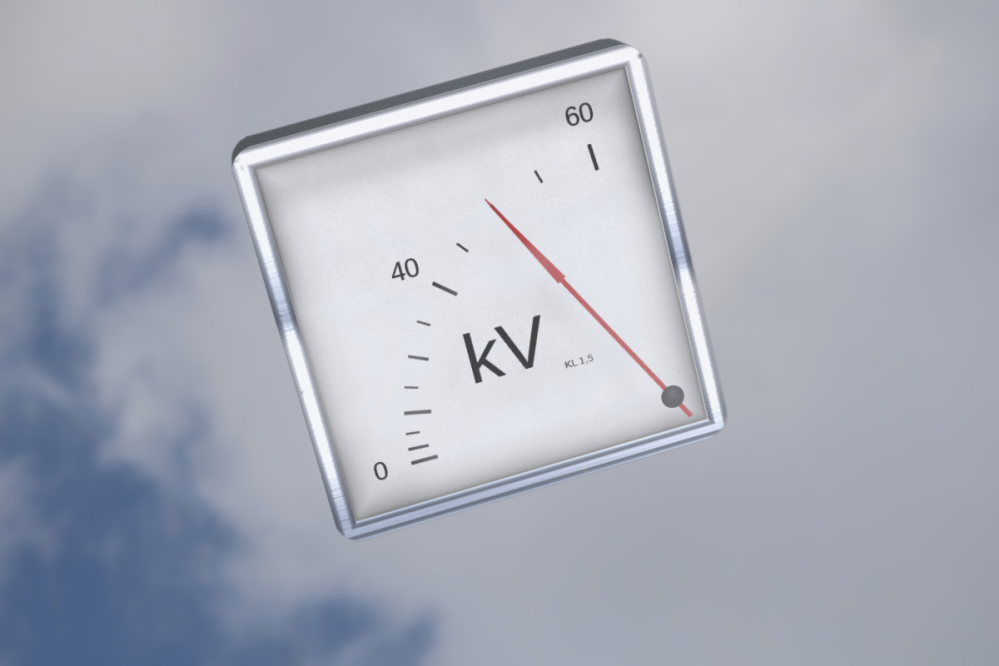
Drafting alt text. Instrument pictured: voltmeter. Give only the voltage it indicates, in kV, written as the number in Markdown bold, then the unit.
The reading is **50** kV
